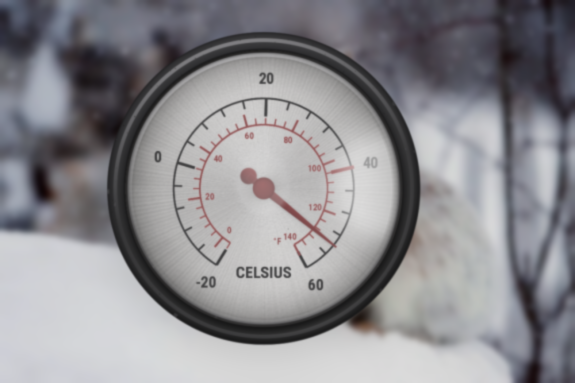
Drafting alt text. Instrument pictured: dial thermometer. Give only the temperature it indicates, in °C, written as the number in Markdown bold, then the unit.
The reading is **54** °C
